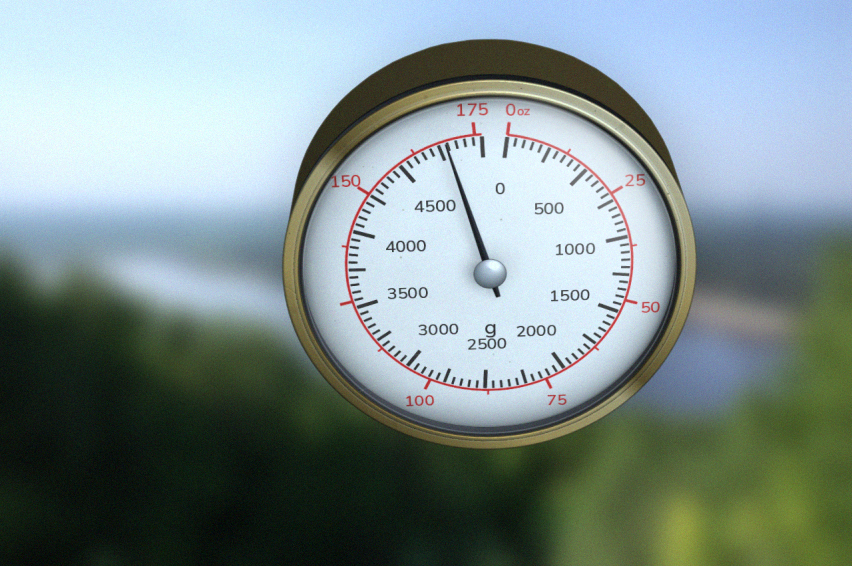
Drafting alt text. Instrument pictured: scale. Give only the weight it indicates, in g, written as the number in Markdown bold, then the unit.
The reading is **4800** g
